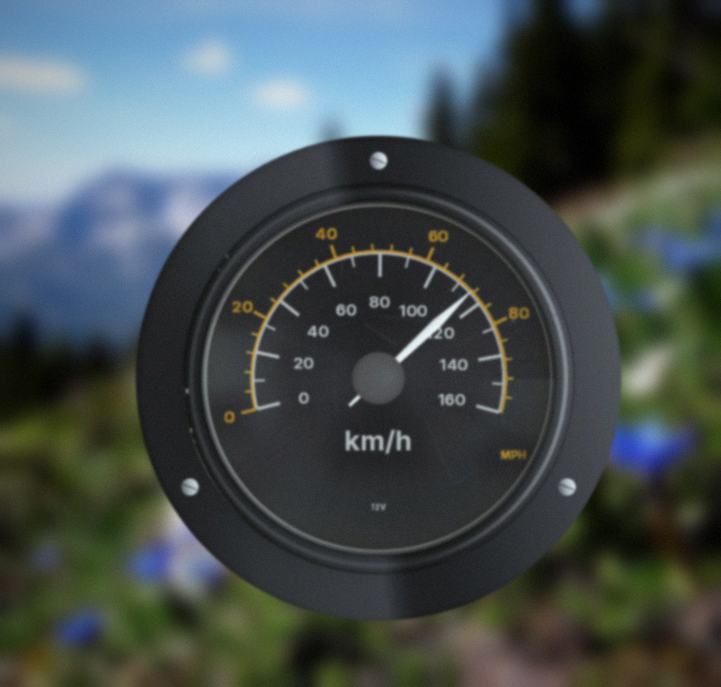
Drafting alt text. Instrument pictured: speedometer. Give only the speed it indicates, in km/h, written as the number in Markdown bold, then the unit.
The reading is **115** km/h
